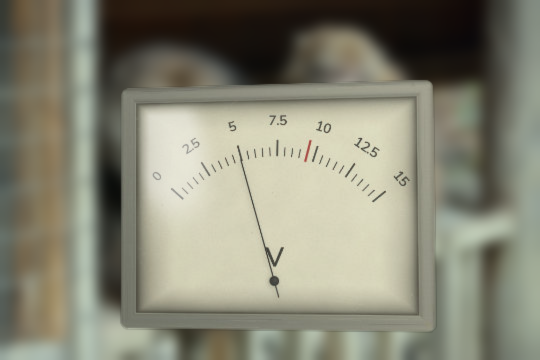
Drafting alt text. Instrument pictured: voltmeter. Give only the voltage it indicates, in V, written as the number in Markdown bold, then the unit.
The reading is **5** V
